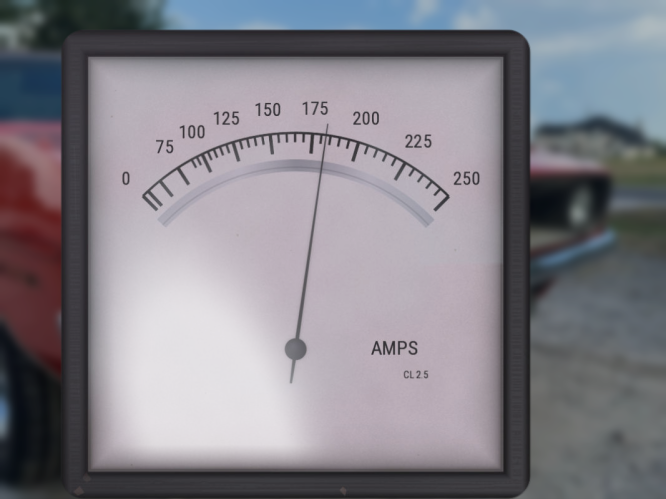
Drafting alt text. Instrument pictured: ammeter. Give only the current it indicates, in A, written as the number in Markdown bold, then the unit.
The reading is **182.5** A
